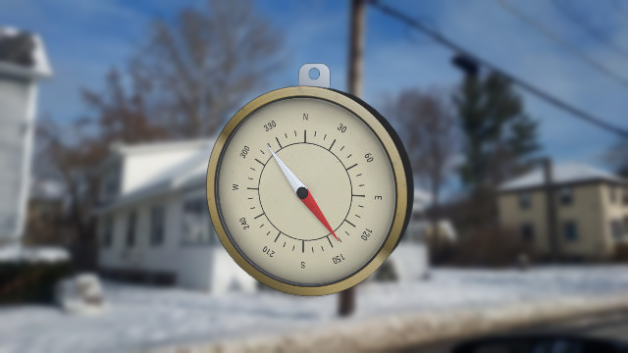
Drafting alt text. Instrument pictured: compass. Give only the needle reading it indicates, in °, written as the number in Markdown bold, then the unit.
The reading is **140** °
